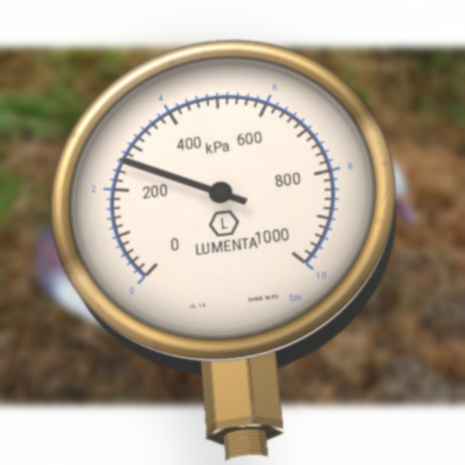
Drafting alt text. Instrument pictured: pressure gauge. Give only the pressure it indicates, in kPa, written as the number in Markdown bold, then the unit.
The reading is **260** kPa
